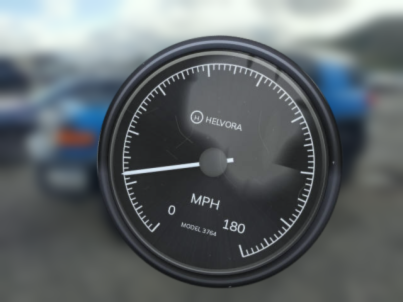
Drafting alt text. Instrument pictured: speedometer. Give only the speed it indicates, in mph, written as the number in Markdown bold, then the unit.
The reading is **24** mph
